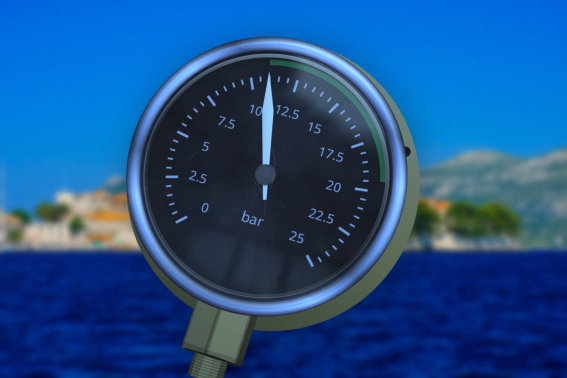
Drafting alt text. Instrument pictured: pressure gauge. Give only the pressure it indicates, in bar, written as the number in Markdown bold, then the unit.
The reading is **11** bar
